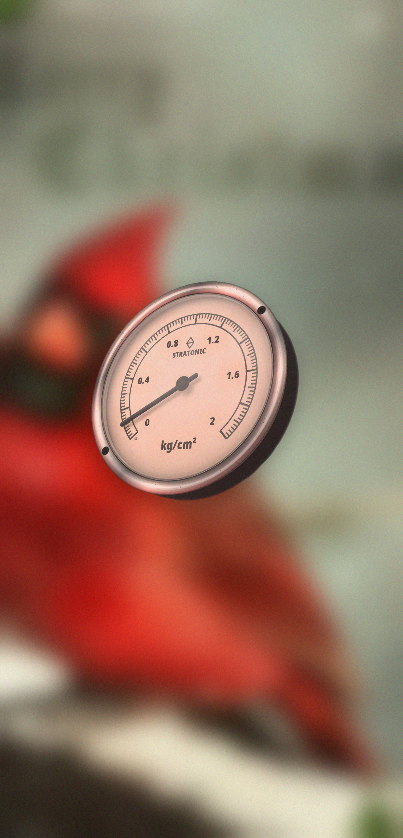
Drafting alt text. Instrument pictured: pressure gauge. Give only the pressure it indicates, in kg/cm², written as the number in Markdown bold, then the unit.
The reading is **0.1** kg/cm²
